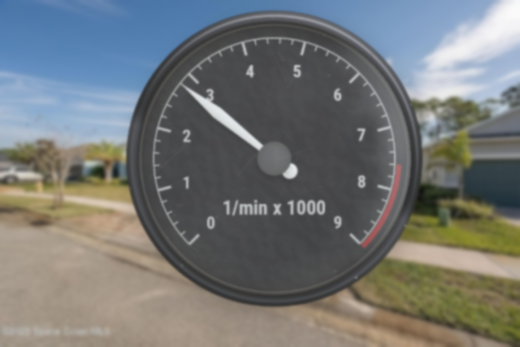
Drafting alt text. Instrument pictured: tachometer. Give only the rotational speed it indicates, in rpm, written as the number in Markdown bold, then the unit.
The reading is **2800** rpm
